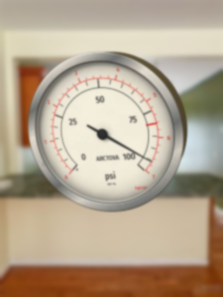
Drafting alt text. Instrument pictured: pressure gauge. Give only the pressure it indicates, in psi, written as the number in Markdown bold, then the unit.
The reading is **95** psi
